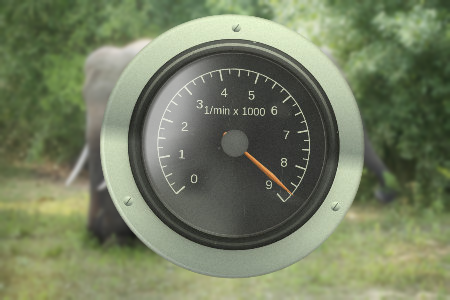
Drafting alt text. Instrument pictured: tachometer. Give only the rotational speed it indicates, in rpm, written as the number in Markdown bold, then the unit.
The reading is **8750** rpm
